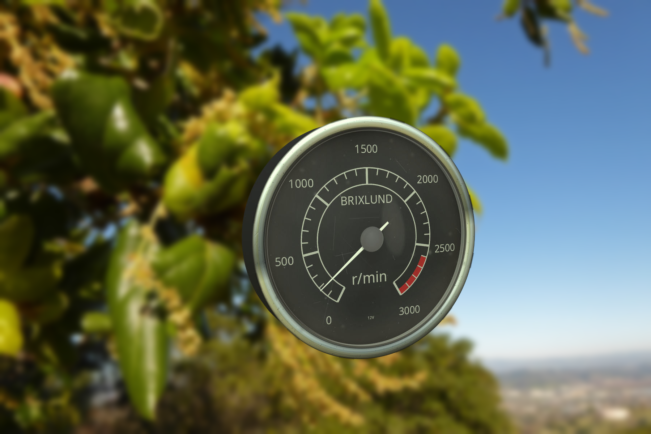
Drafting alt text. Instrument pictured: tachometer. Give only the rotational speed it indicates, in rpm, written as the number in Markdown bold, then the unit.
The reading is **200** rpm
